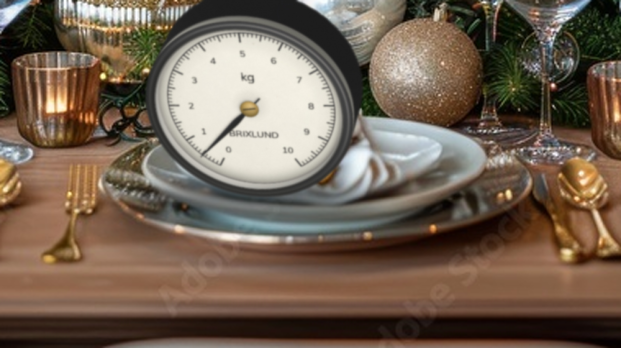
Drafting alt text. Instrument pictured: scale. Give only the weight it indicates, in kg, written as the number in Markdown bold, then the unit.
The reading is **0.5** kg
